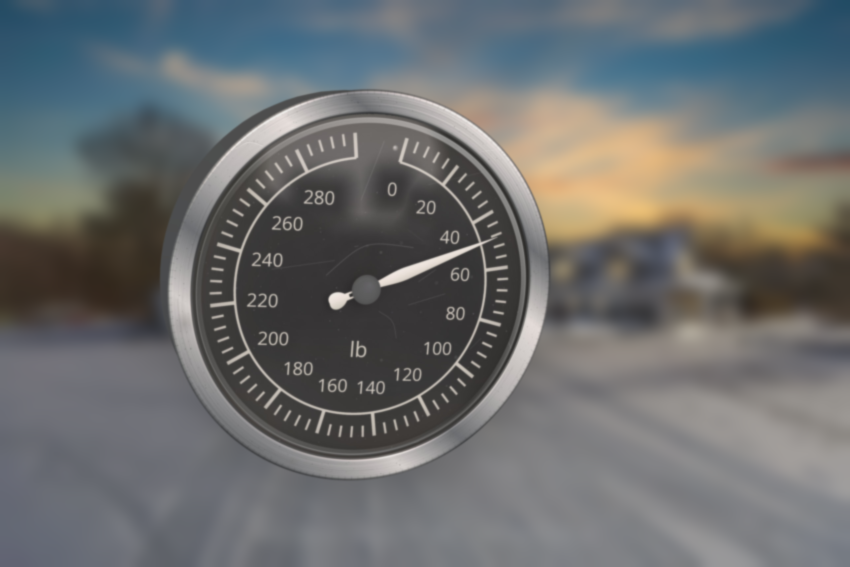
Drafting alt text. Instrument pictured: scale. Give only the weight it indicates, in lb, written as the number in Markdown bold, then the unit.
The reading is **48** lb
